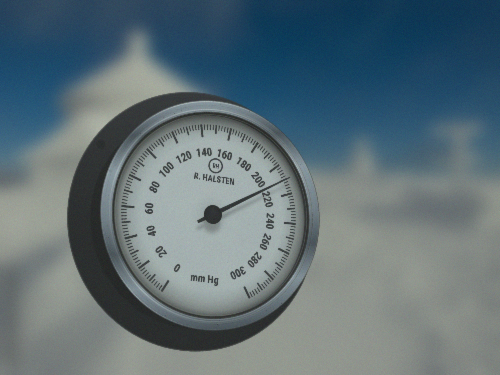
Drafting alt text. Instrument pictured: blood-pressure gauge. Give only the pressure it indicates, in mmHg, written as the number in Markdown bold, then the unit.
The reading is **210** mmHg
